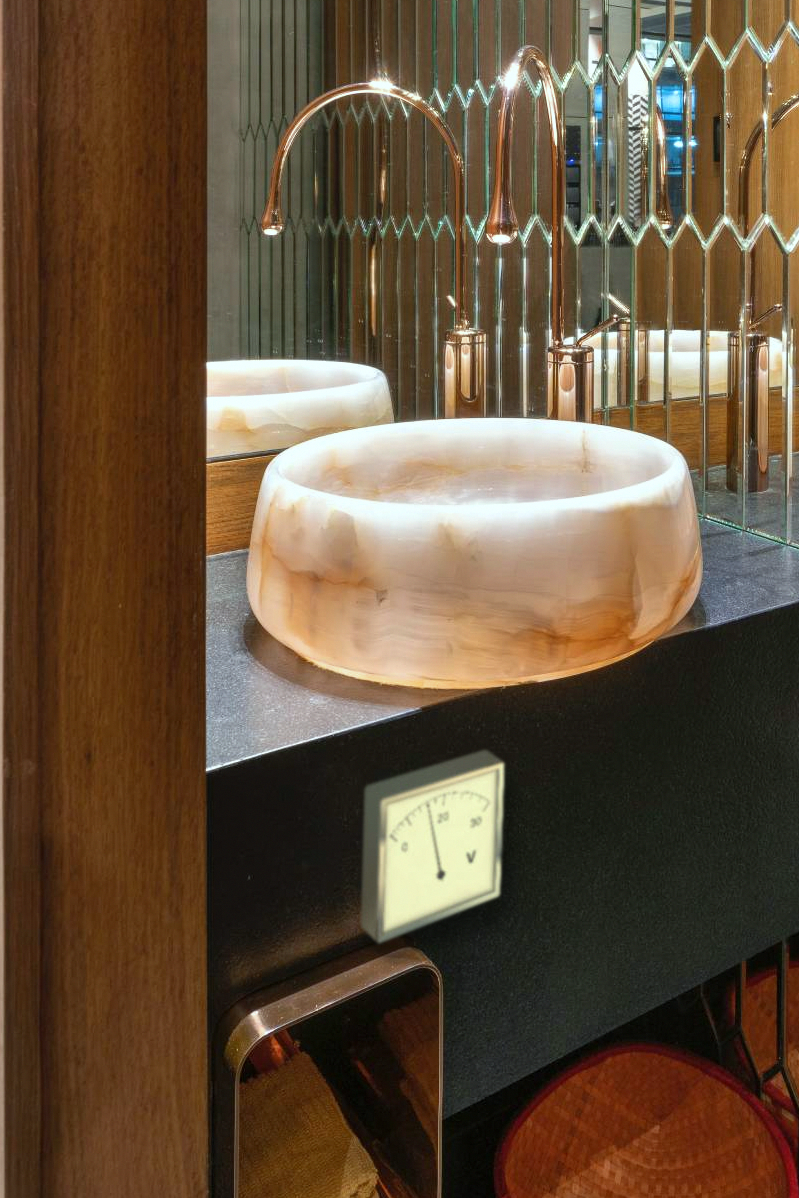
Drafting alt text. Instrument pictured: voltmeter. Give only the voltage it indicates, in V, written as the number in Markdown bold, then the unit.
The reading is **16** V
